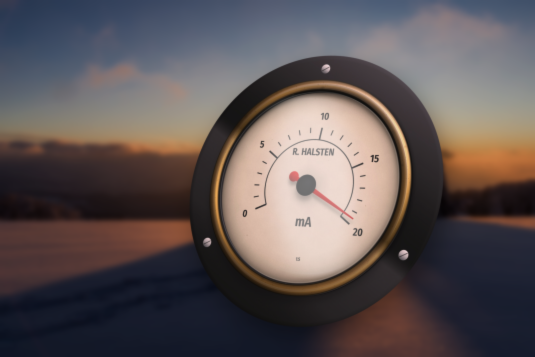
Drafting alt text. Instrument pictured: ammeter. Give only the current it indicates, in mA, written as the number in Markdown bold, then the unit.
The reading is **19.5** mA
